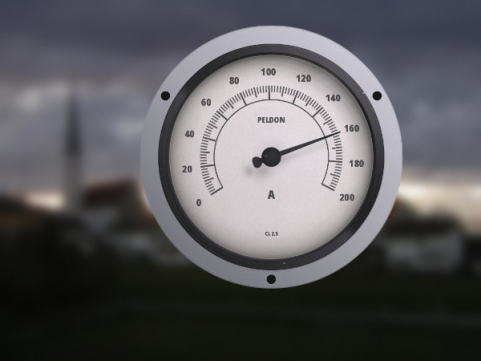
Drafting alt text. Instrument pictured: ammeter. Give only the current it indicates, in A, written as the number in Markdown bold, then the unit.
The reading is **160** A
